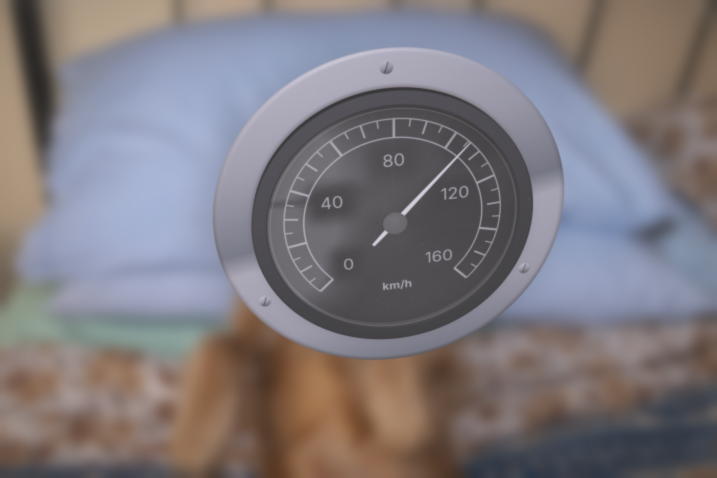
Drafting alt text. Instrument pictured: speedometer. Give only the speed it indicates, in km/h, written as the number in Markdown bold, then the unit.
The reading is **105** km/h
